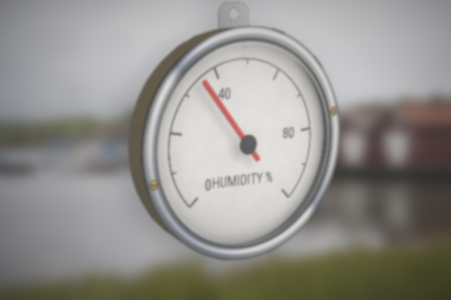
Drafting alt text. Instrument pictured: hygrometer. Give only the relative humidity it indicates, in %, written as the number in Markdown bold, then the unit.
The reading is **35** %
